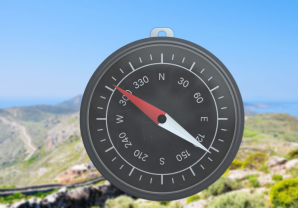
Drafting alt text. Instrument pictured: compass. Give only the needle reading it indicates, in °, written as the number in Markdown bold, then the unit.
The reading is **305** °
